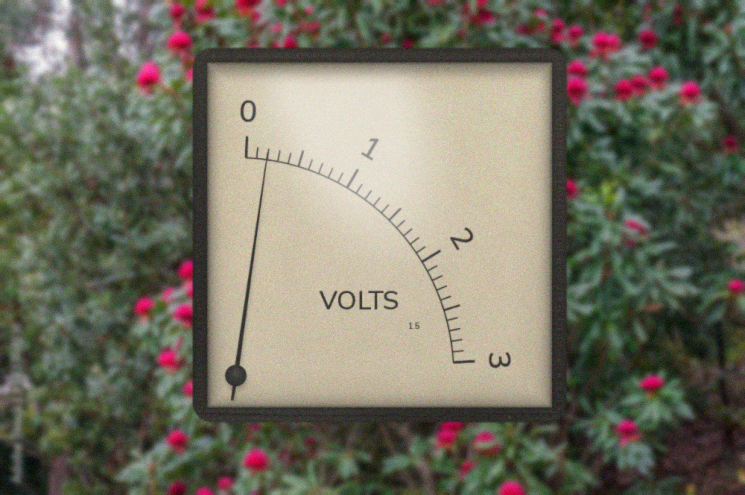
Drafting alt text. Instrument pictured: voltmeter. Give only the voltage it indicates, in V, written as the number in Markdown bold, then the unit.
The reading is **0.2** V
